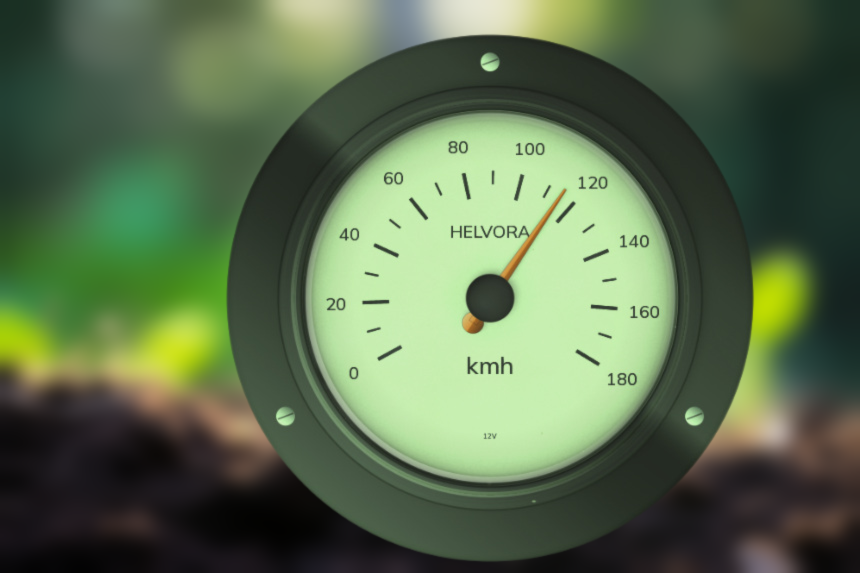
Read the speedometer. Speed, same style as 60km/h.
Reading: 115km/h
